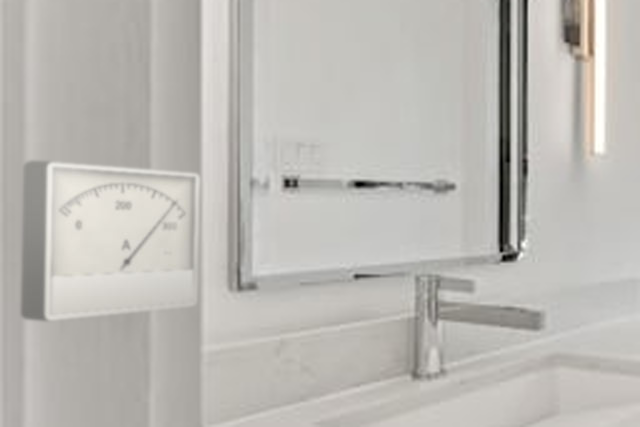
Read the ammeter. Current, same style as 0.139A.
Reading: 280A
